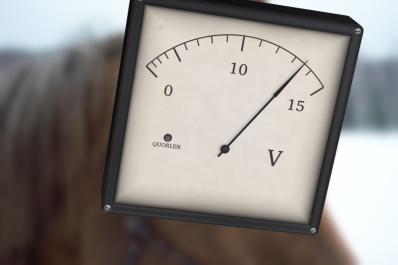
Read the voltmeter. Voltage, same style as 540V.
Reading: 13.5V
